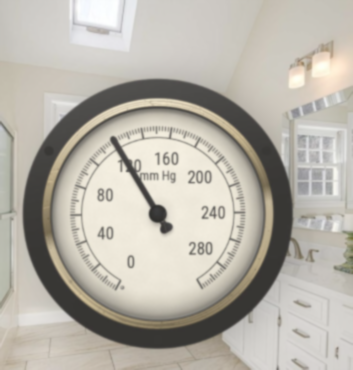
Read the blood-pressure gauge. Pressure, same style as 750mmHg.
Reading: 120mmHg
